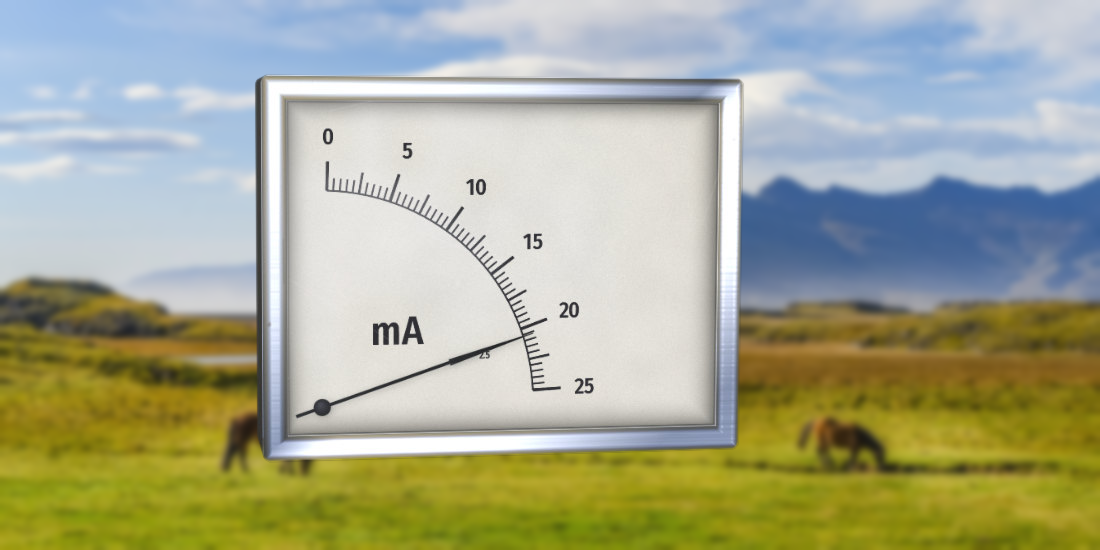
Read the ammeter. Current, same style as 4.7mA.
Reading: 20.5mA
